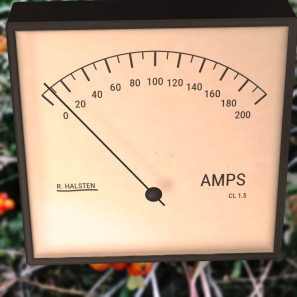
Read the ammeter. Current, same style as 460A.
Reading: 10A
